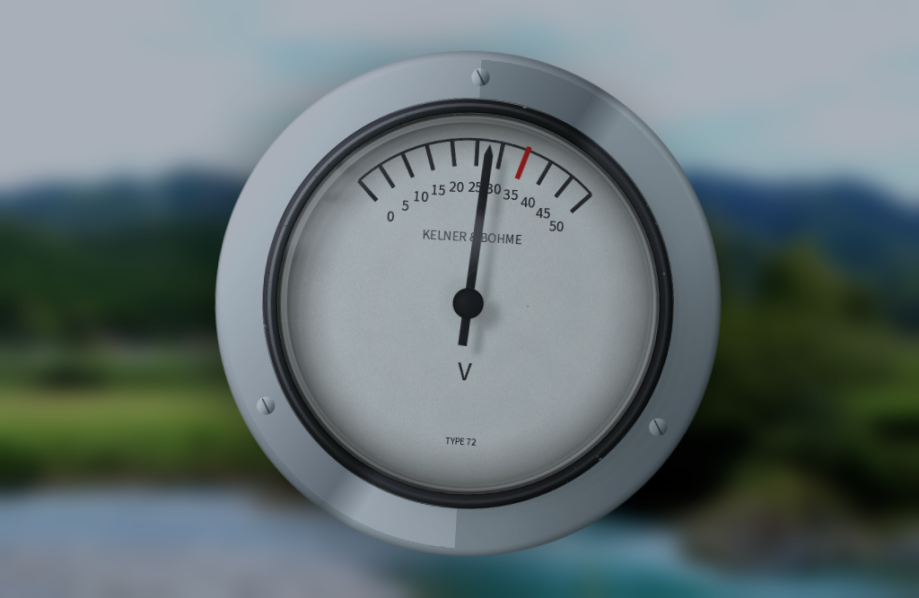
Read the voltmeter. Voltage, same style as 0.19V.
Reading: 27.5V
